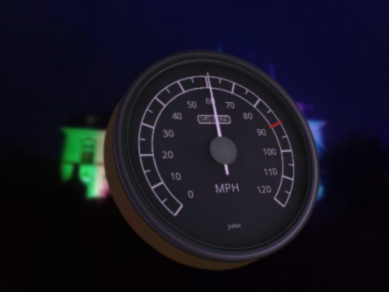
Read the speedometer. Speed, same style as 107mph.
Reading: 60mph
